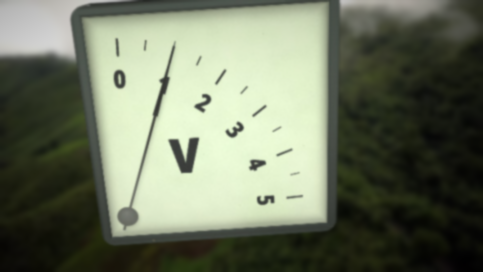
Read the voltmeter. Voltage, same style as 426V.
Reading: 1V
